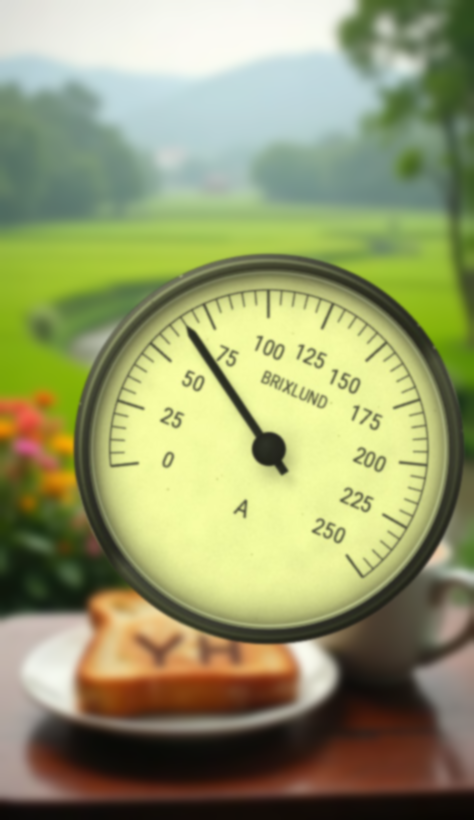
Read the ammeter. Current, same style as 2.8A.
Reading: 65A
